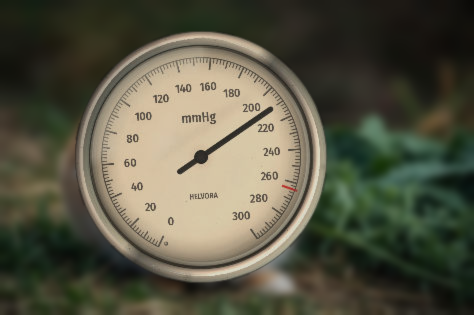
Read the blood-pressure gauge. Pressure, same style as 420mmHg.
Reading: 210mmHg
